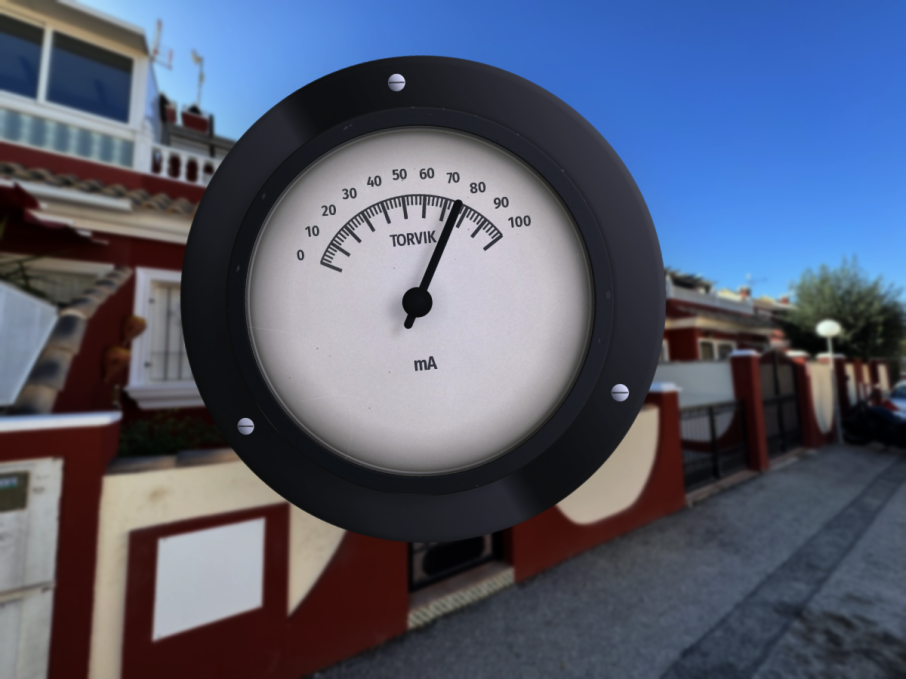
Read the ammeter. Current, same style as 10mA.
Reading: 76mA
